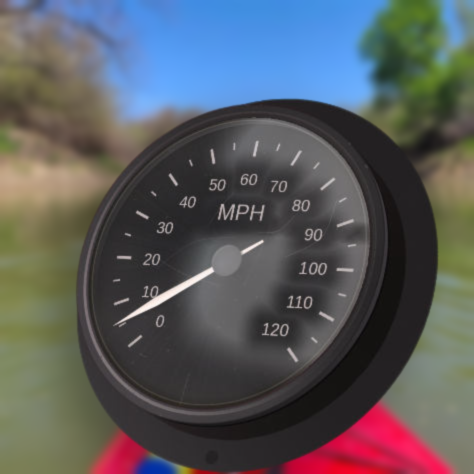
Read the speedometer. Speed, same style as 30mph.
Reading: 5mph
